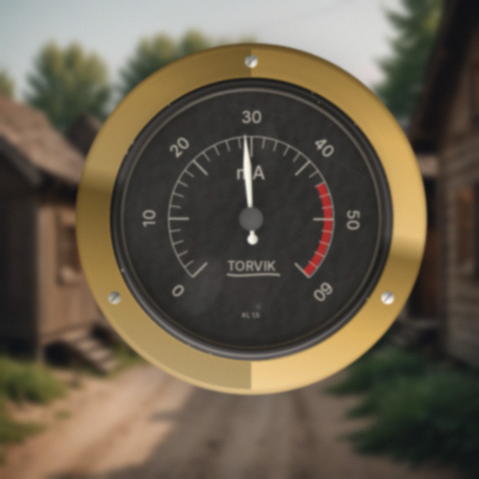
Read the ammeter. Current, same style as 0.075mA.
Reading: 29mA
